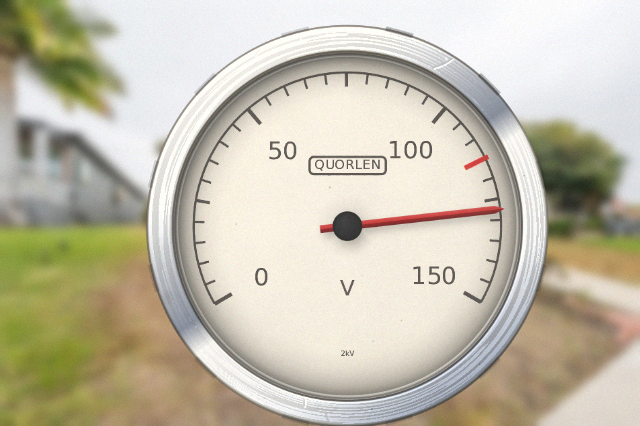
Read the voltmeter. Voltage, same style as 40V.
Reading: 127.5V
